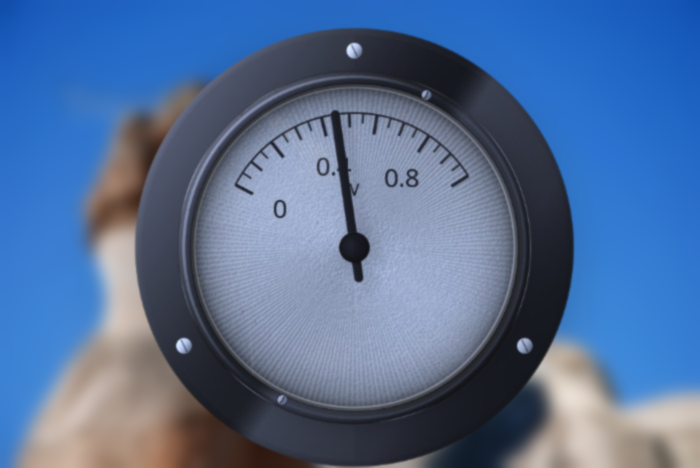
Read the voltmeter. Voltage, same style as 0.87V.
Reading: 0.45V
